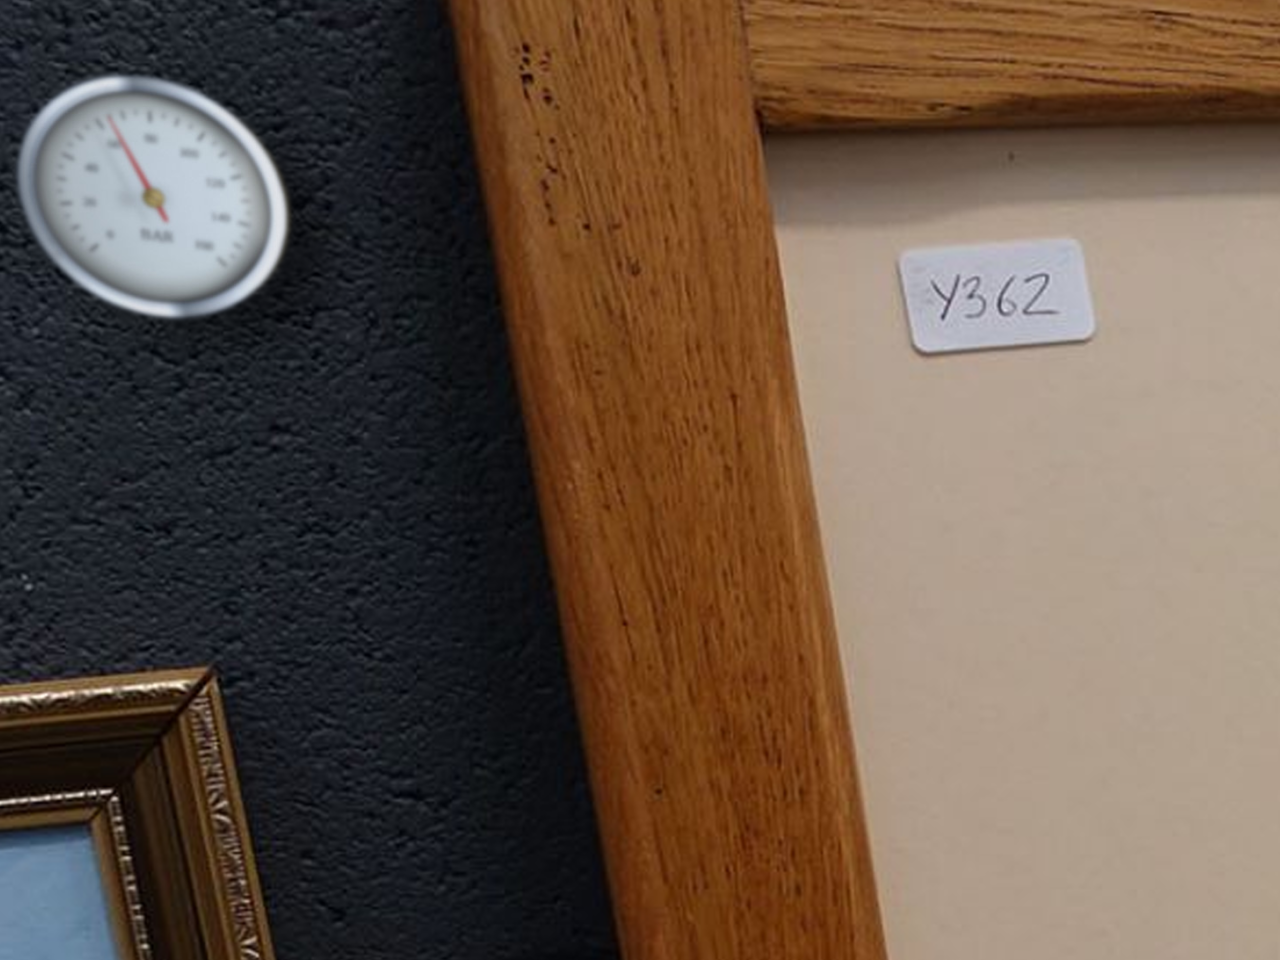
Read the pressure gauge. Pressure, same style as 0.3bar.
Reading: 65bar
